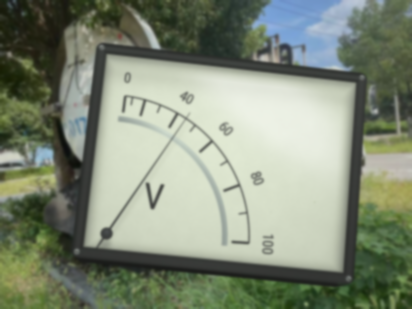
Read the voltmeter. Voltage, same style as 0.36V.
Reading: 45V
